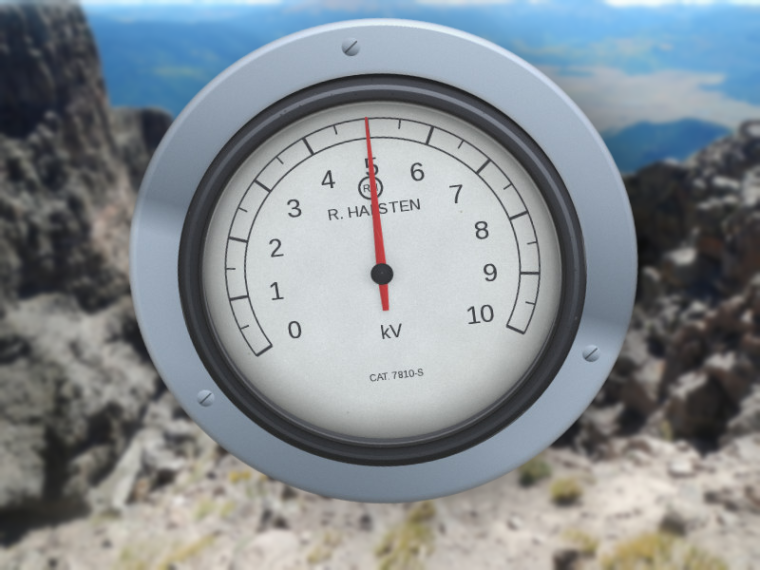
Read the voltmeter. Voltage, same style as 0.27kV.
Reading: 5kV
